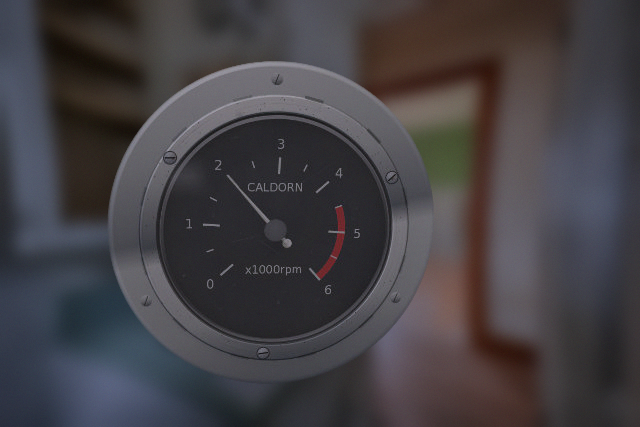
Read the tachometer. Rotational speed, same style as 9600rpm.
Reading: 2000rpm
